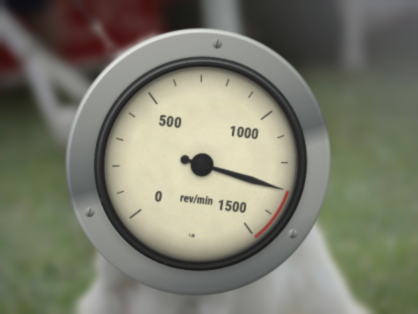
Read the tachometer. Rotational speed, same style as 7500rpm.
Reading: 1300rpm
